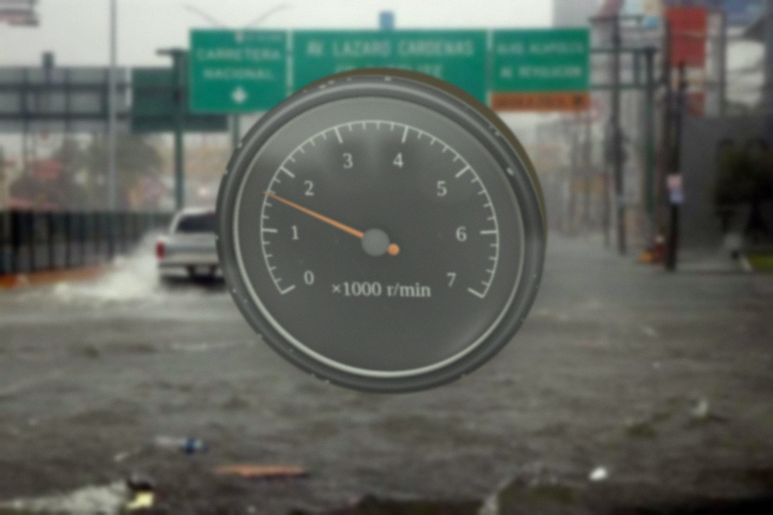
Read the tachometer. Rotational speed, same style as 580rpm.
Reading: 1600rpm
